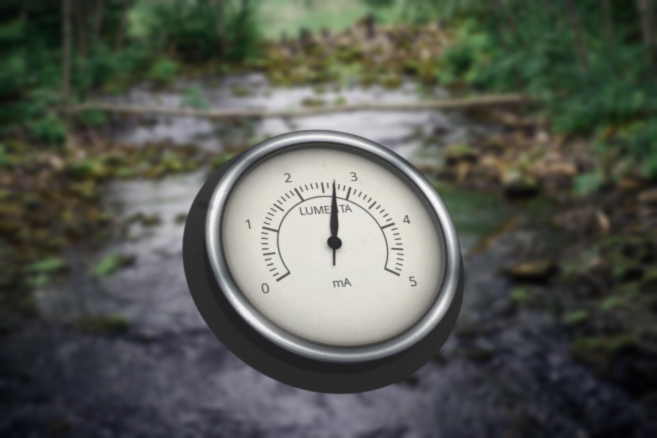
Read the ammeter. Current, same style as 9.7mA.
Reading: 2.7mA
